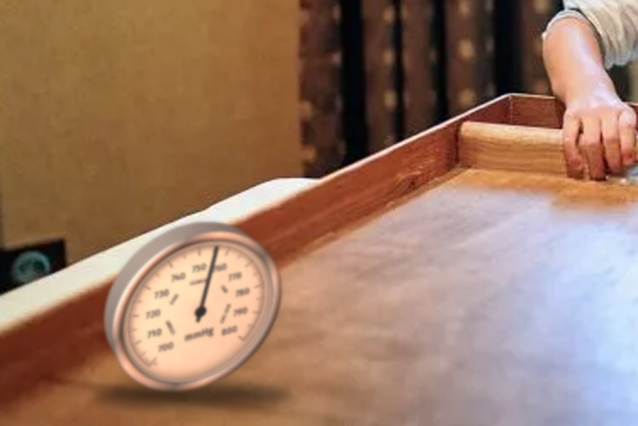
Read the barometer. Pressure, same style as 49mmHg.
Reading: 755mmHg
